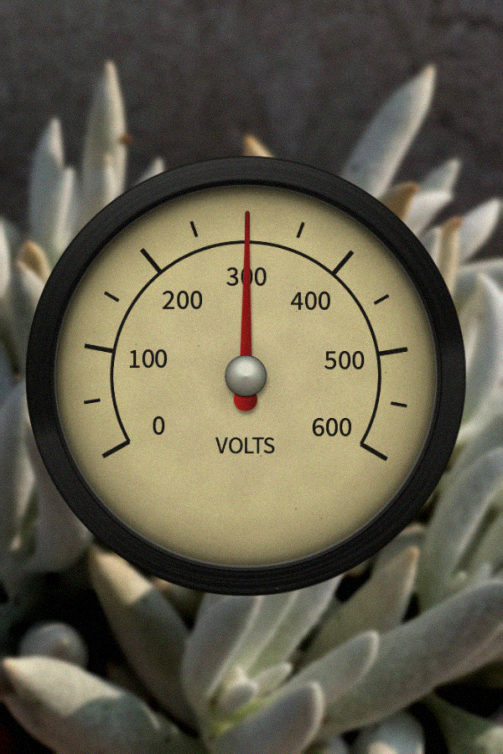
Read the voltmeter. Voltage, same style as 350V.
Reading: 300V
